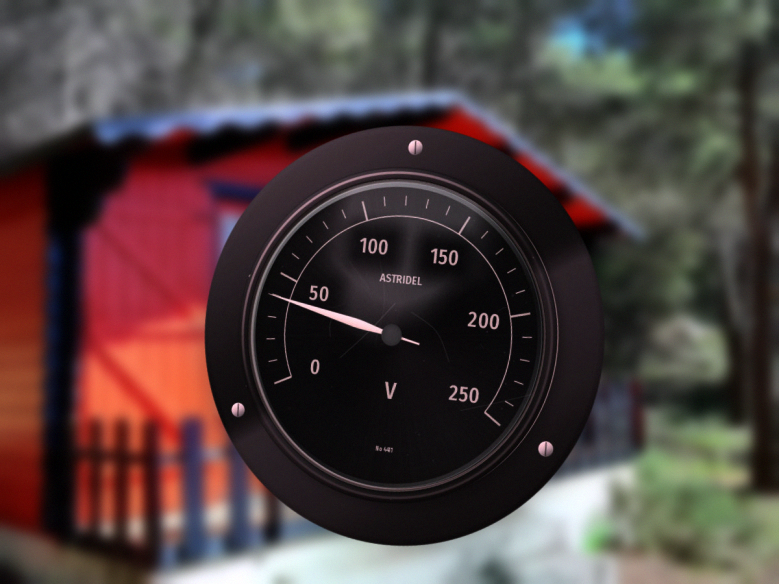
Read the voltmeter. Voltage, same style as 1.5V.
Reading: 40V
